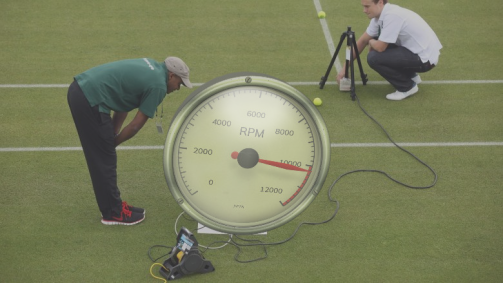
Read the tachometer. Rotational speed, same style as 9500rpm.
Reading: 10200rpm
